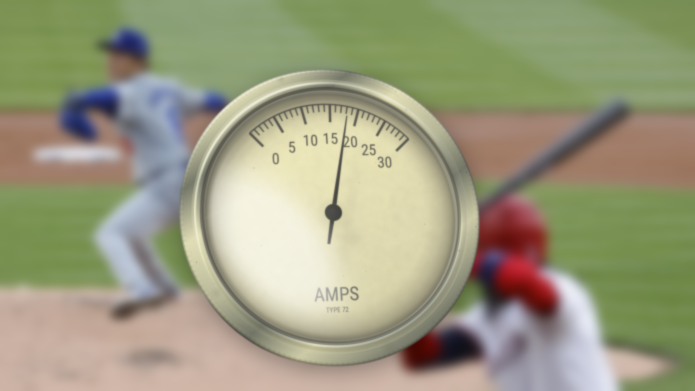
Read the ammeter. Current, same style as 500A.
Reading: 18A
